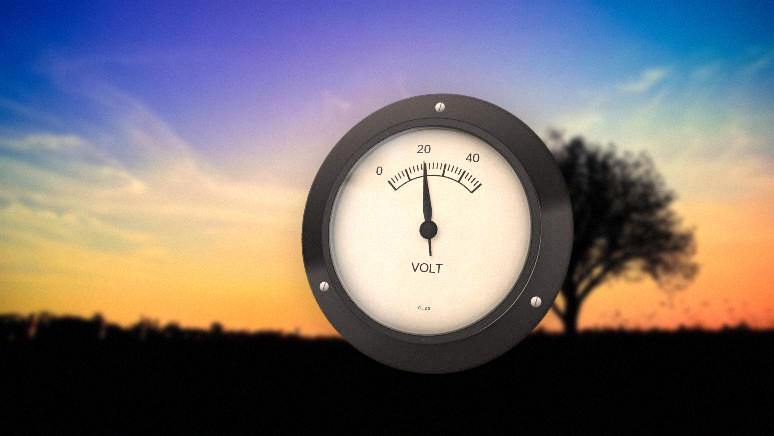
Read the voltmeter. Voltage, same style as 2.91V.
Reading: 20V
